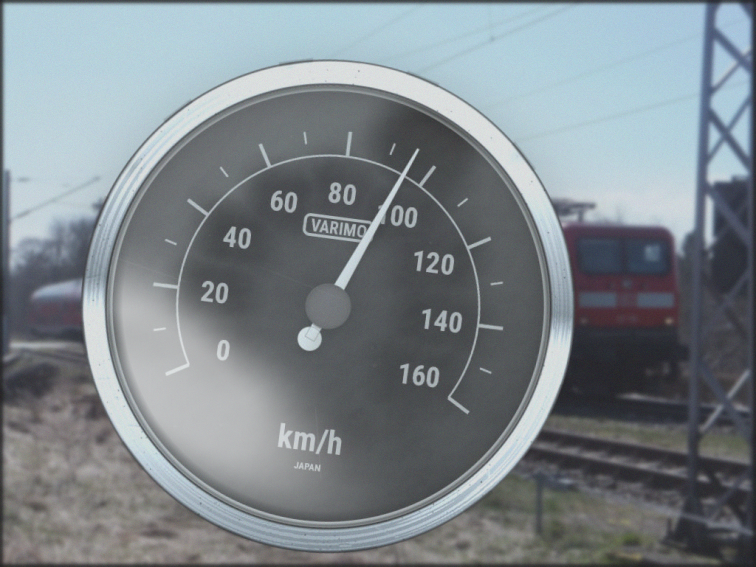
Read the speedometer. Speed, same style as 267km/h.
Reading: 95km/h
